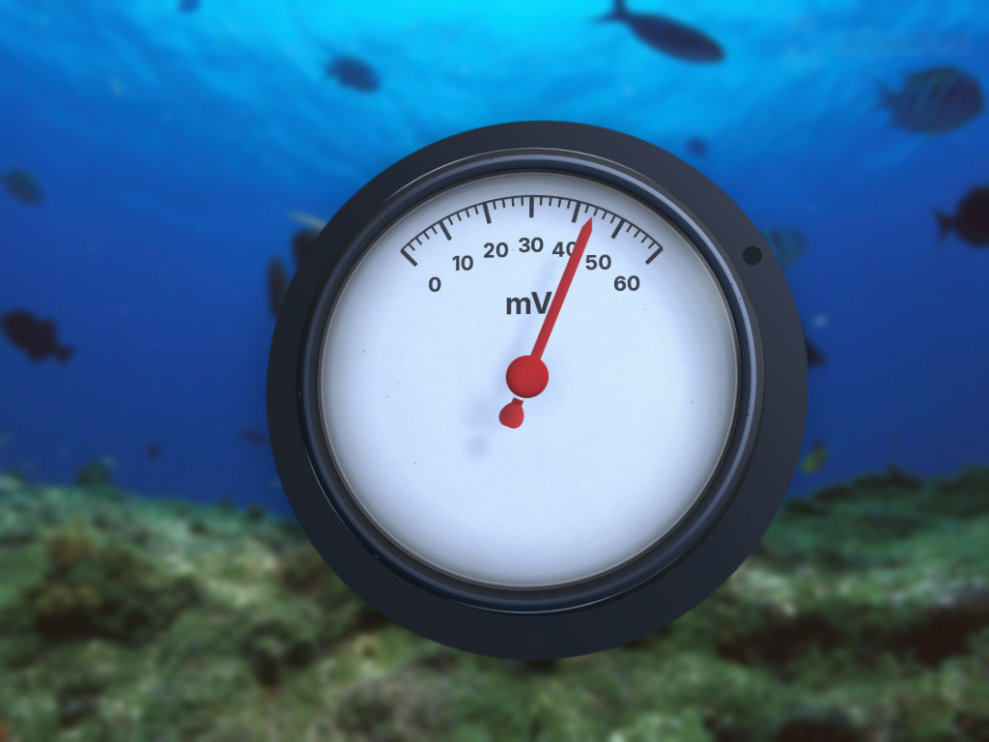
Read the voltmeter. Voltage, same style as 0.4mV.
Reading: 44mV
